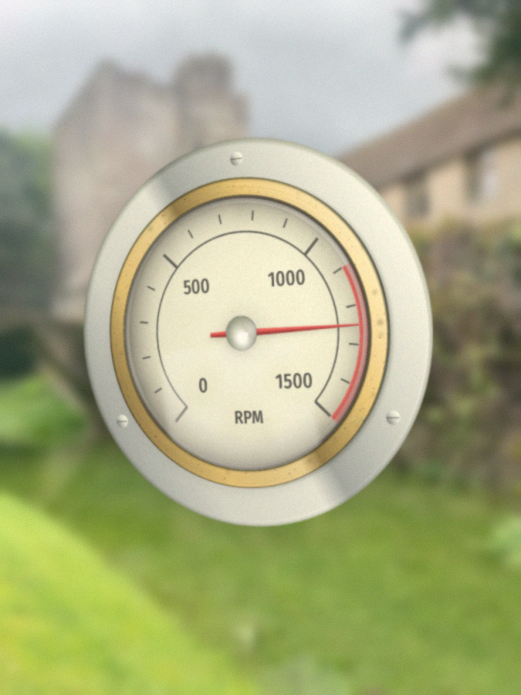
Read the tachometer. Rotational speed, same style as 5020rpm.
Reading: 1250rpm
